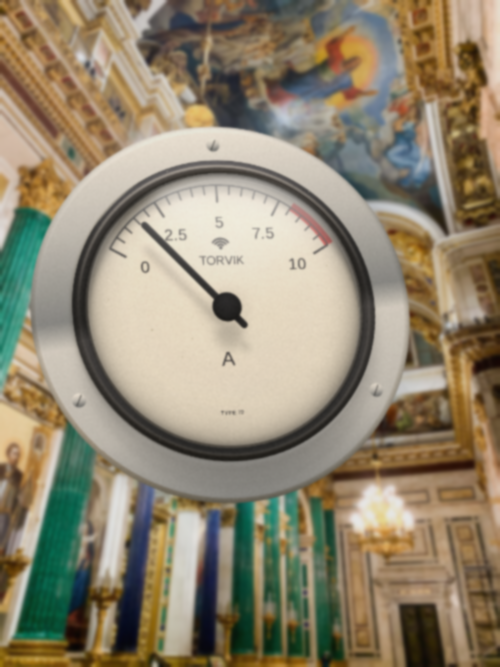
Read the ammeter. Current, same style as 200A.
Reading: 1.5A
